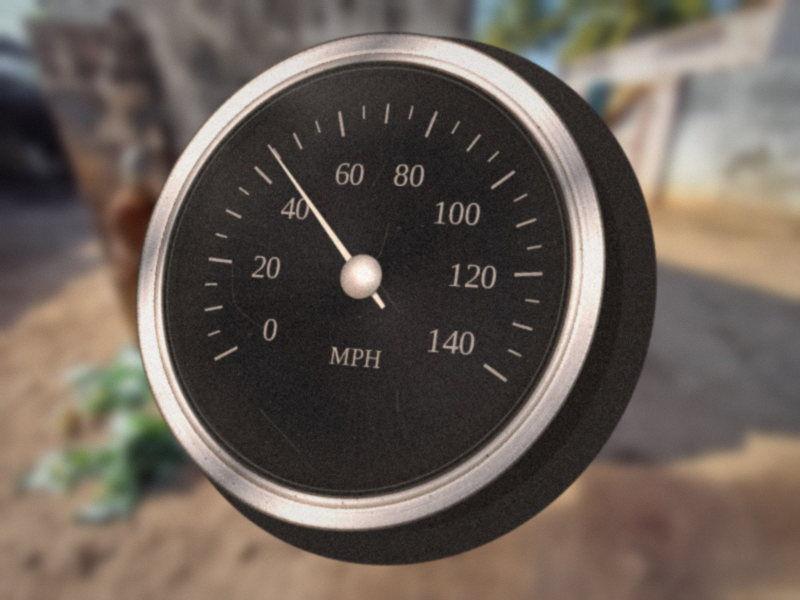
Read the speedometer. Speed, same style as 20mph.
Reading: 45mph
